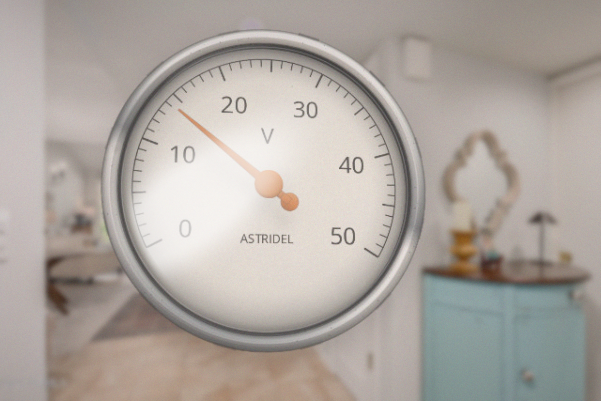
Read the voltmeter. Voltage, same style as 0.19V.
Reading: 14V
